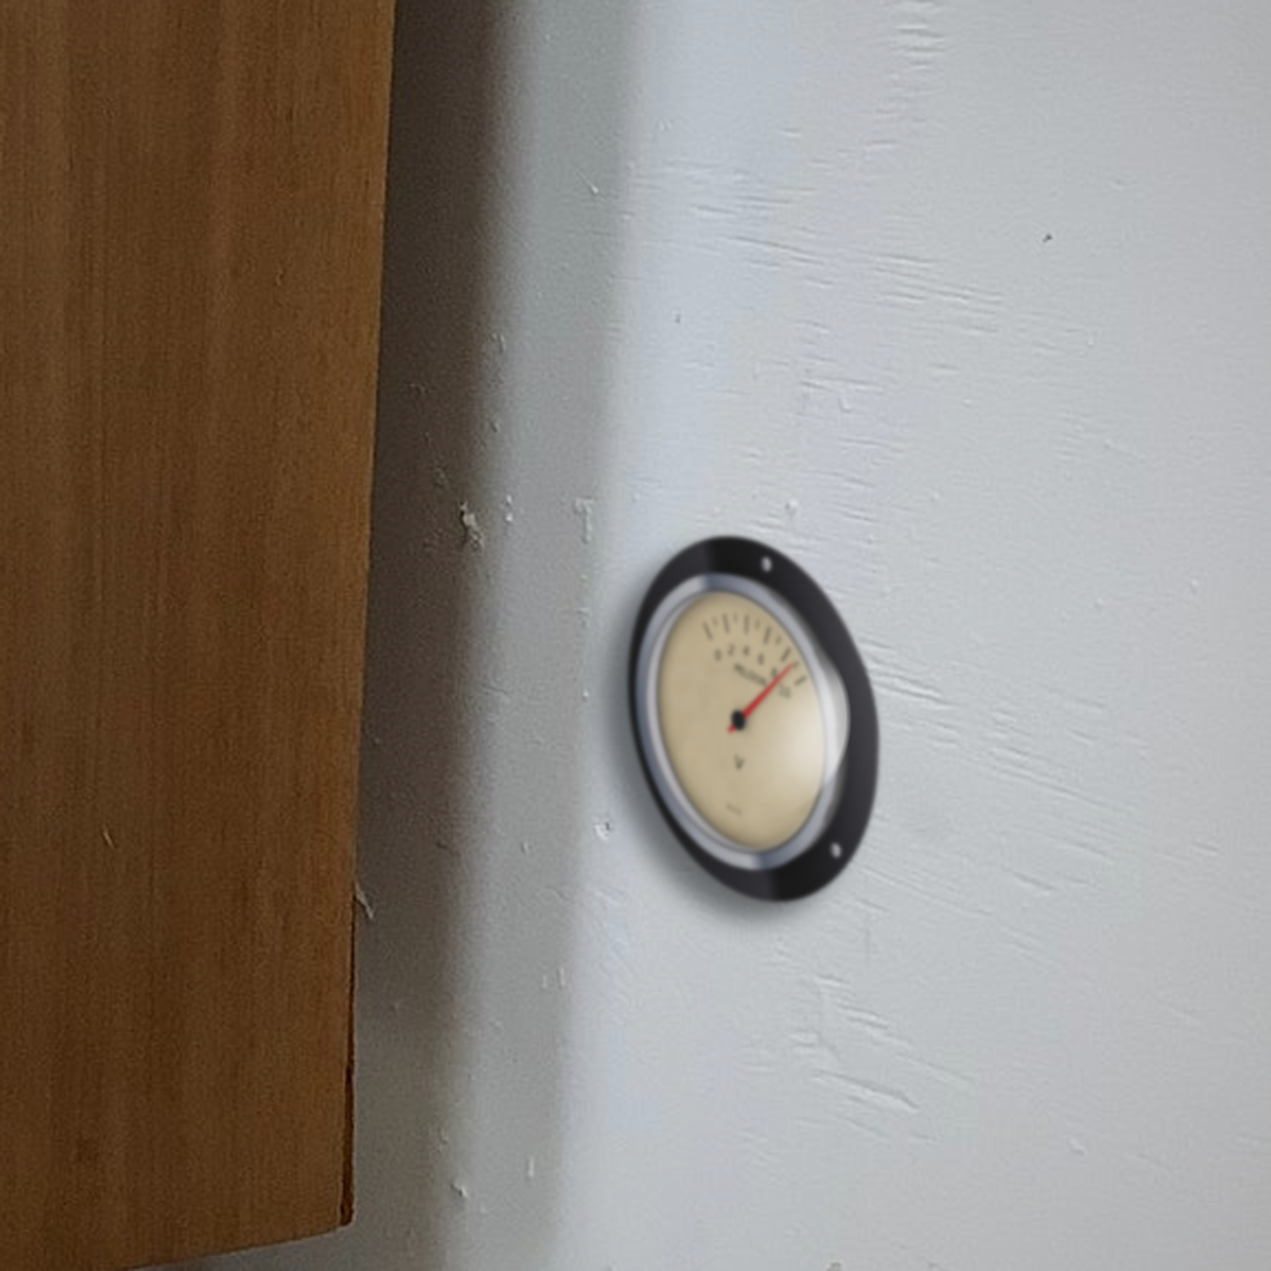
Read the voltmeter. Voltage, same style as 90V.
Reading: 9V
